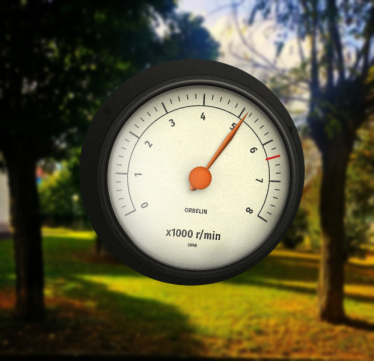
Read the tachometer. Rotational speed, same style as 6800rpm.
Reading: 5100rpm
